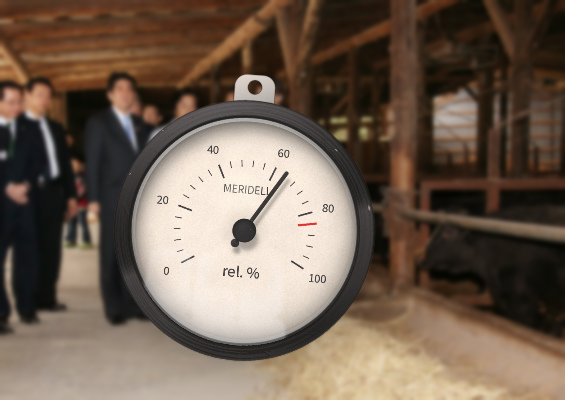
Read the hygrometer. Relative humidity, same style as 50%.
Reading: 64%
